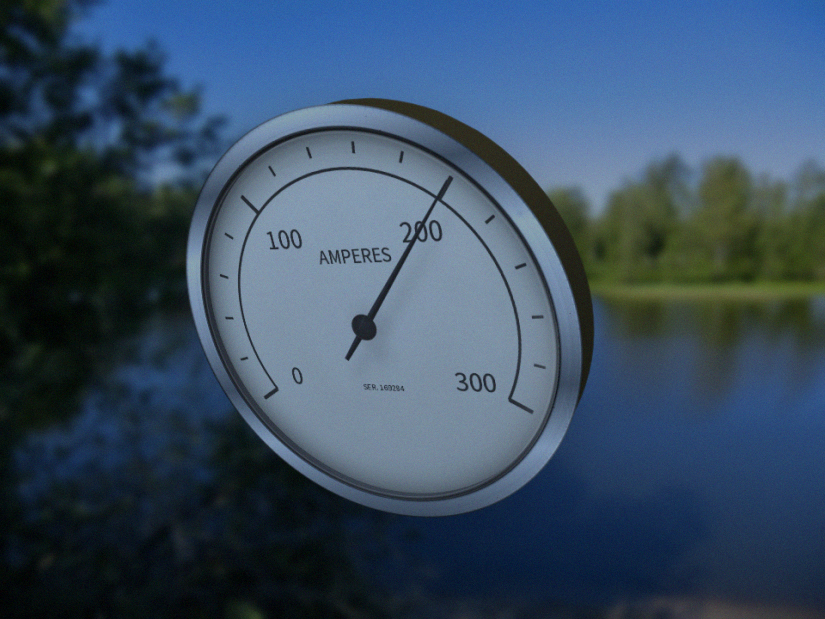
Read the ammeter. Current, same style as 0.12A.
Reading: 200A
